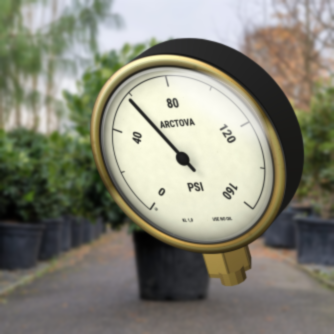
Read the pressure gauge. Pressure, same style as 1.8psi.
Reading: 60psi
